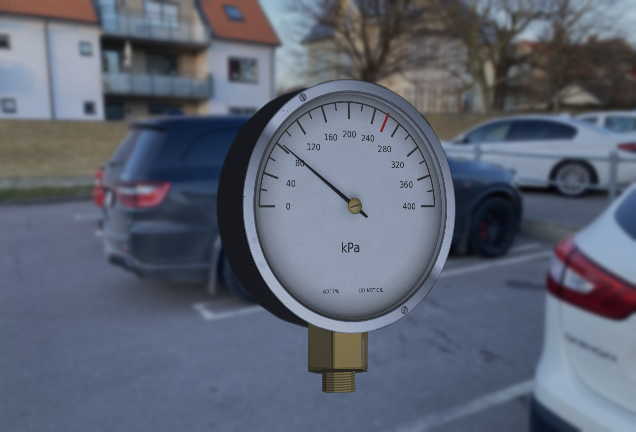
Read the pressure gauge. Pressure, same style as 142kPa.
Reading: 80kPa
